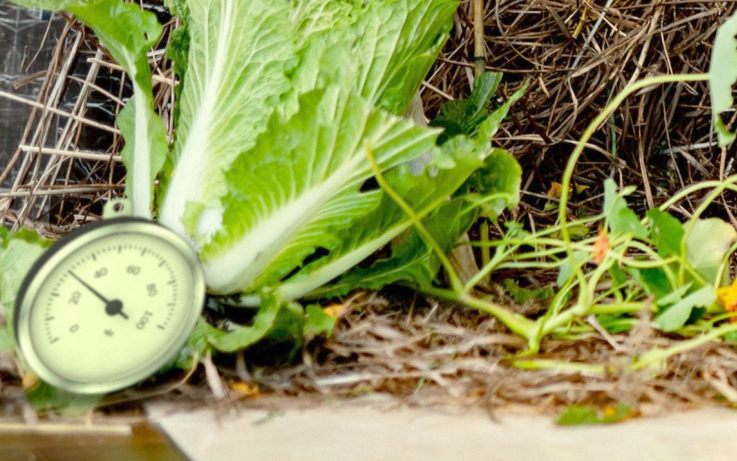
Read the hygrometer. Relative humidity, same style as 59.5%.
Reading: 30%
